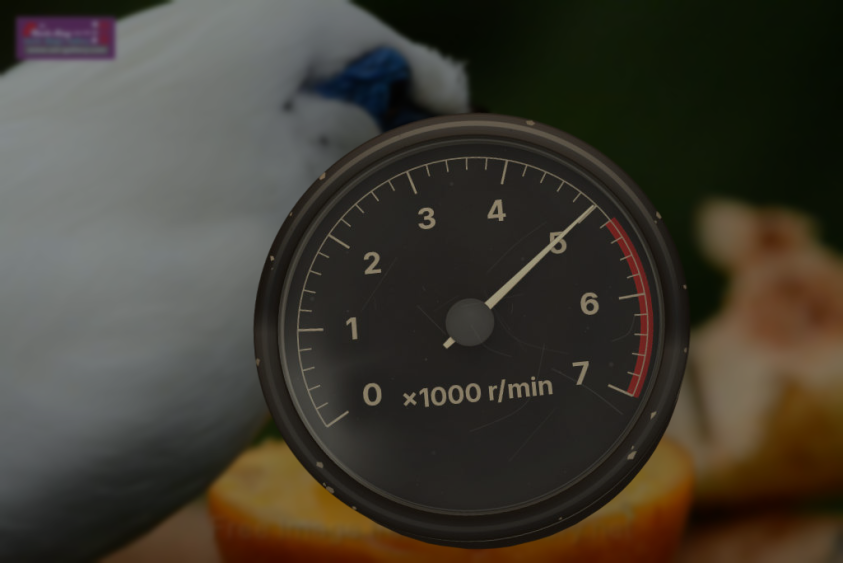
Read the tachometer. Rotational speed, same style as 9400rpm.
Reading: 5000rpm
